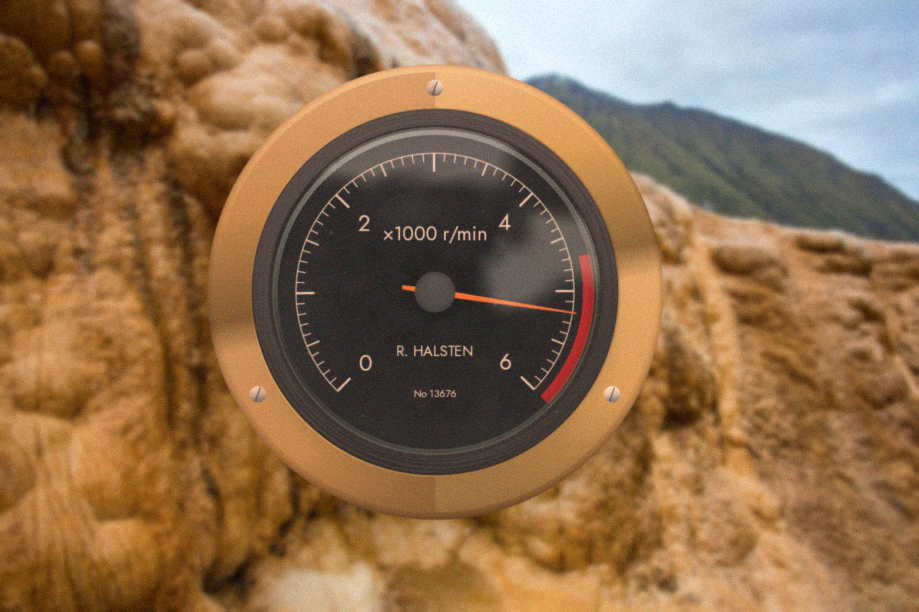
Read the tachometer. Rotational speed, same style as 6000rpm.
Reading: 5200rpm
